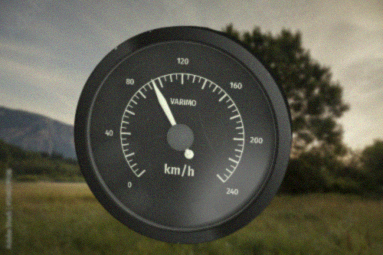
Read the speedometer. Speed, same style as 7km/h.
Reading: 95km/h
